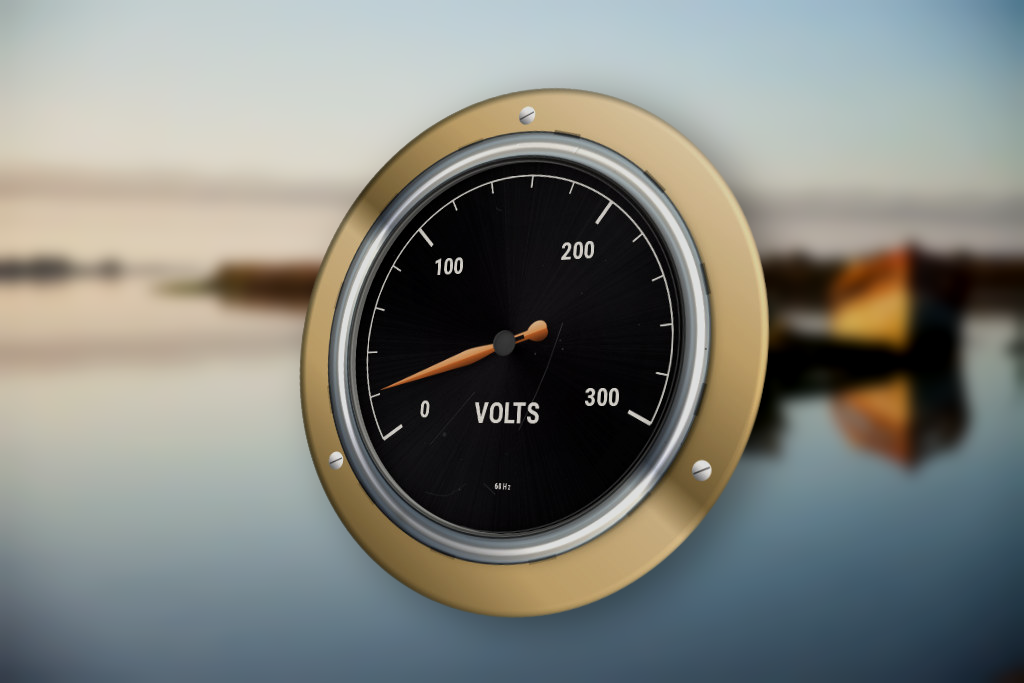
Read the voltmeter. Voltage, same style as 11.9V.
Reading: 20V
